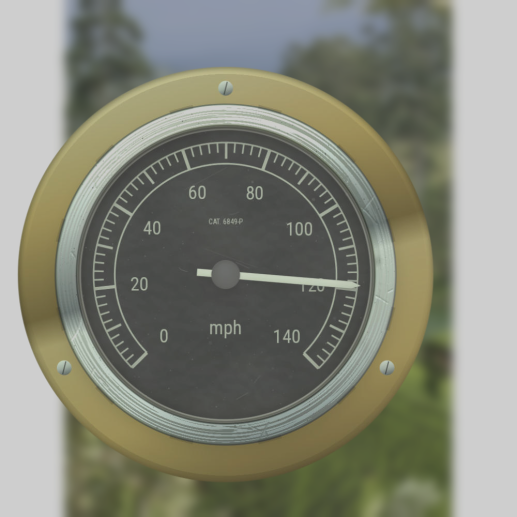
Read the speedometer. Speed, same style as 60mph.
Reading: 119mph
